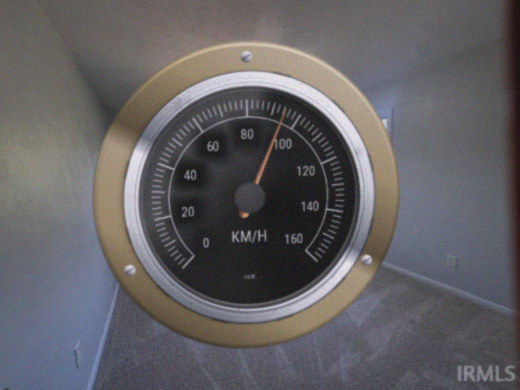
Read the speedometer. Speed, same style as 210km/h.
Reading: 94km/h
